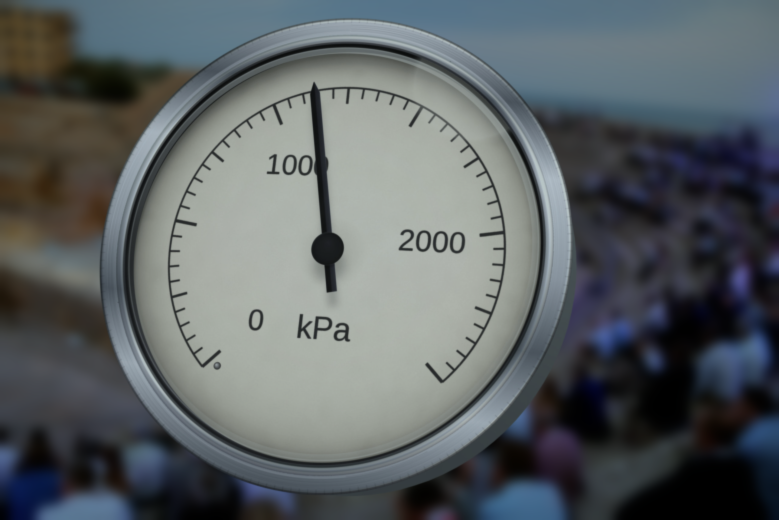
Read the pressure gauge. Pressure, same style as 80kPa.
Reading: 1150kPa
